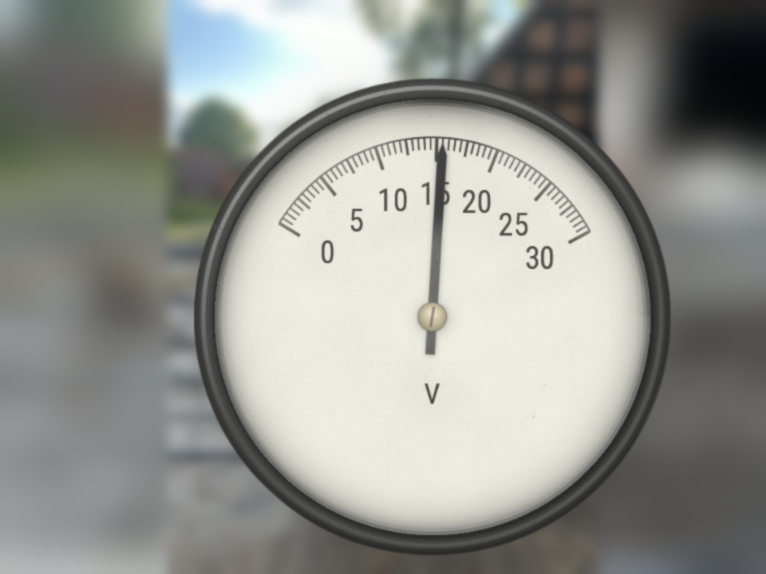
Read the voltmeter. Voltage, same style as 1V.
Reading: 15.5V
